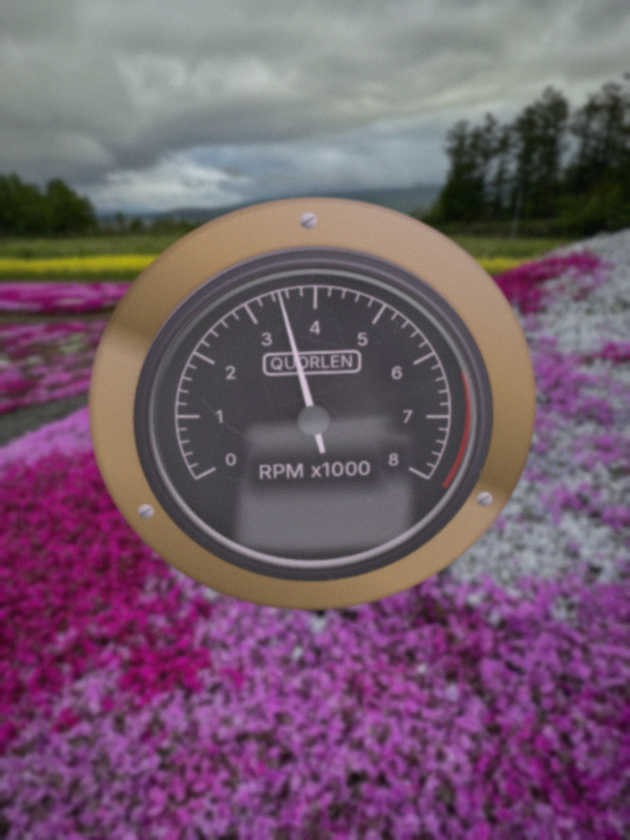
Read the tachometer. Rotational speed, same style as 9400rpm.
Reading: 3500rpm
